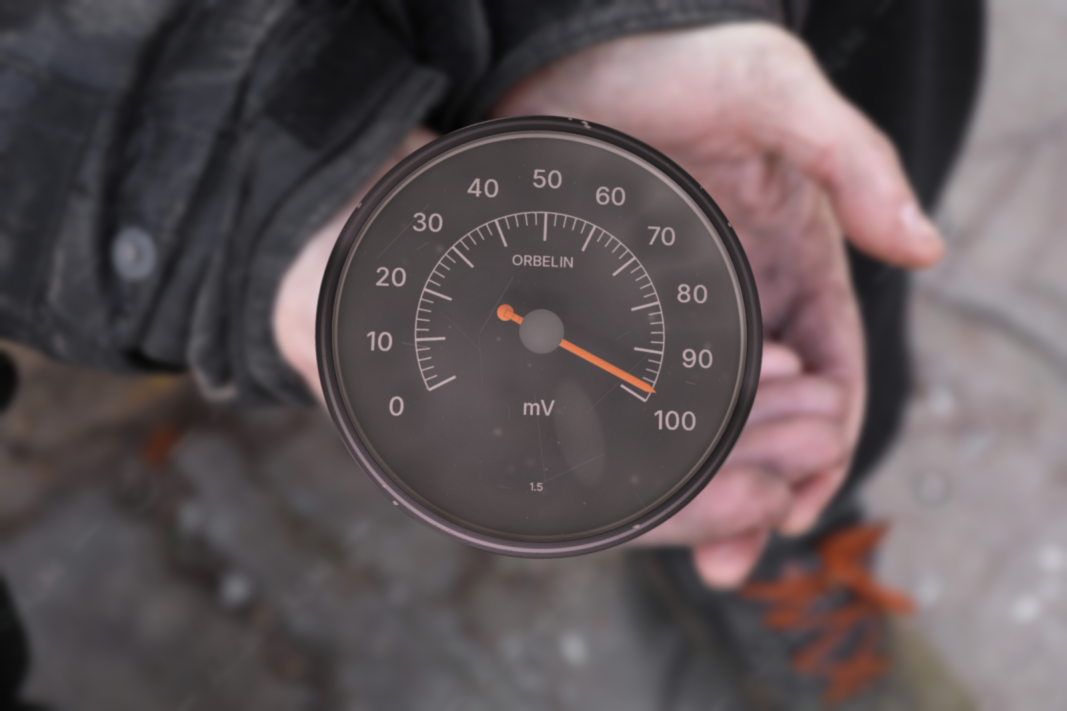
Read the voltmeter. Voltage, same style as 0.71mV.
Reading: 98mV
